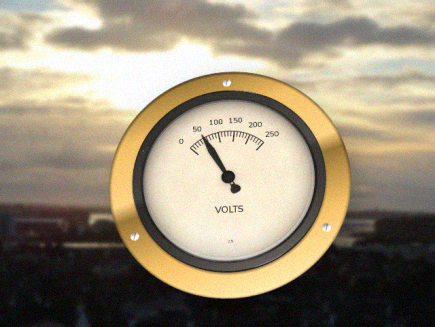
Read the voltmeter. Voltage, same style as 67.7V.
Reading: 50V
